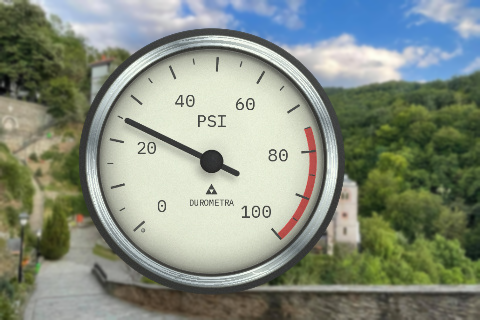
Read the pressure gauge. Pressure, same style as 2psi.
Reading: 25psi
